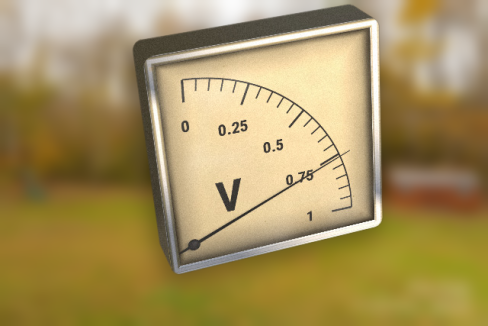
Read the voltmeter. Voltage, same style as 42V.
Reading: 0.75V
